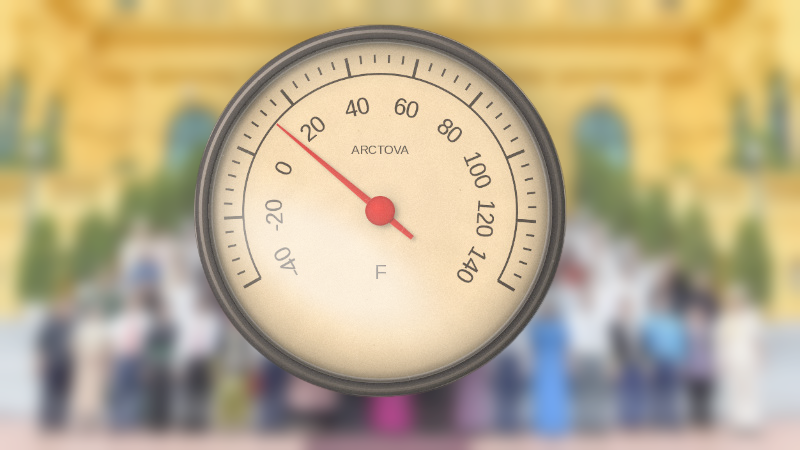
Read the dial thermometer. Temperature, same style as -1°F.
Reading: 12°F
